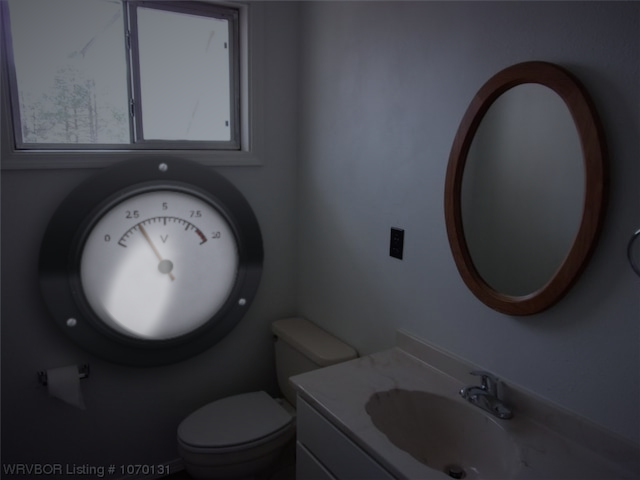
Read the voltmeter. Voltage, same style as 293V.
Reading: 2.5V
